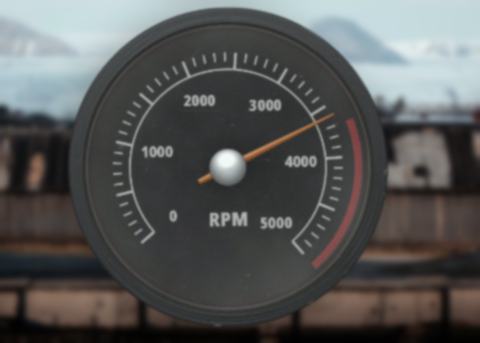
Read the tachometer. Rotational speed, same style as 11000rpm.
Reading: 3600rpm
